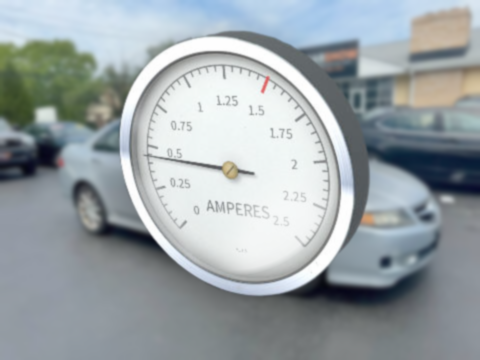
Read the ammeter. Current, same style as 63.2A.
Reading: 0.45A
